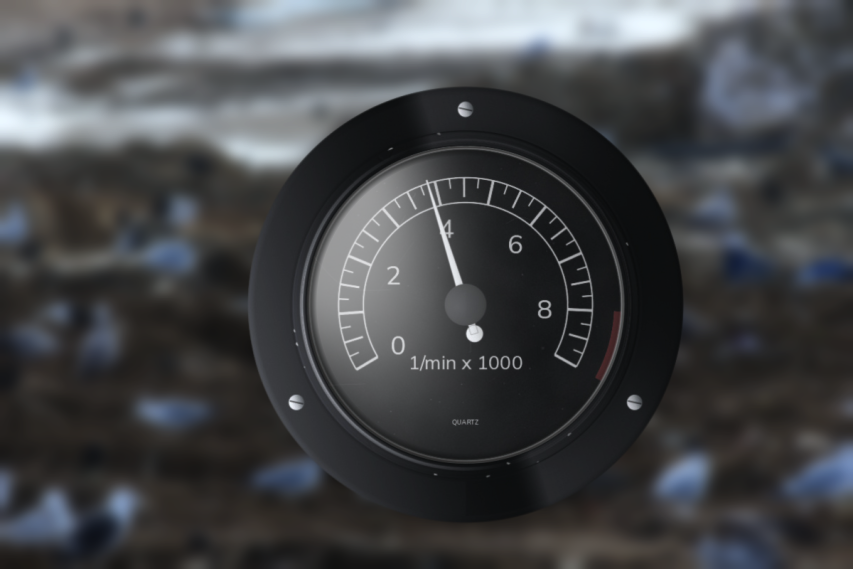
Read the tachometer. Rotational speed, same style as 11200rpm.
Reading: 3875rpm
